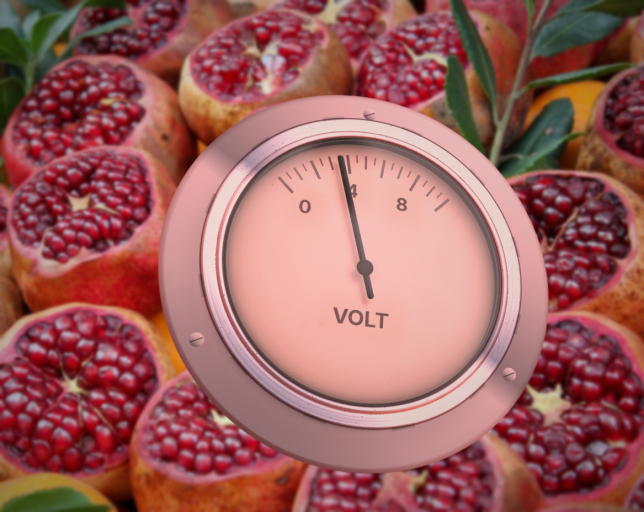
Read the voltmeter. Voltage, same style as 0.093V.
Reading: 3.5V
